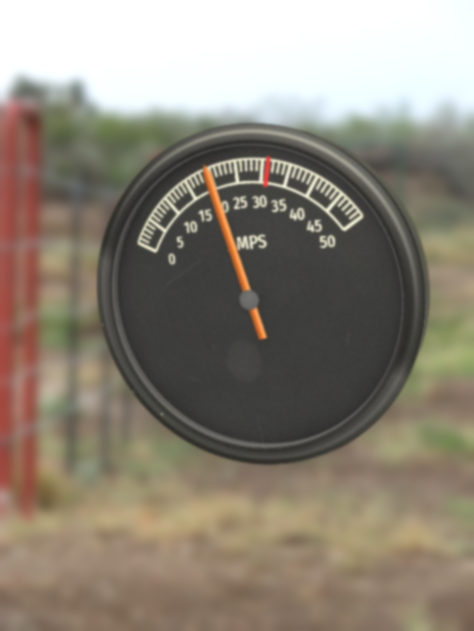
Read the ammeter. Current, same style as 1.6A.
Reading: 20A
